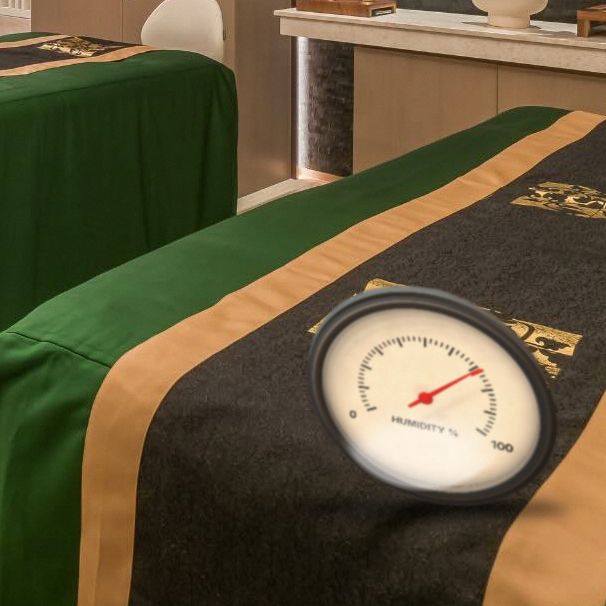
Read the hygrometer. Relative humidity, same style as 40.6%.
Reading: 70%
